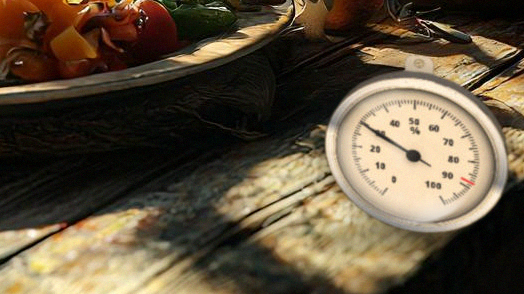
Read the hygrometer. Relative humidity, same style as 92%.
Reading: 30%
